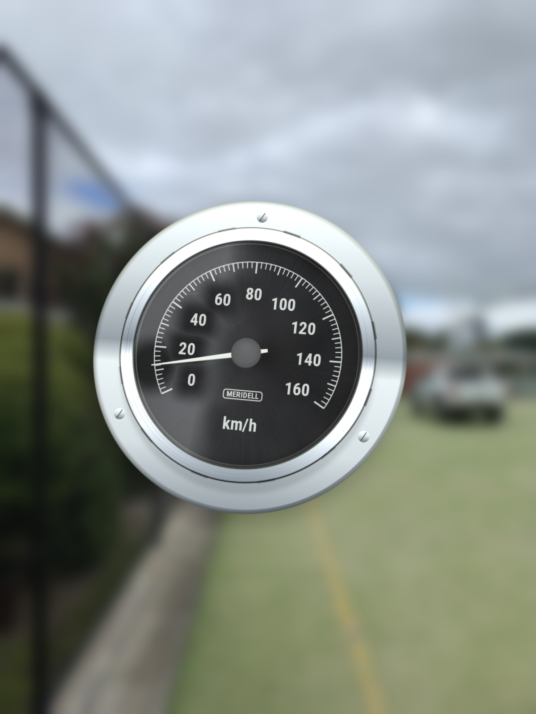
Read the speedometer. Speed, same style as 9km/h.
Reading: 12km/h
